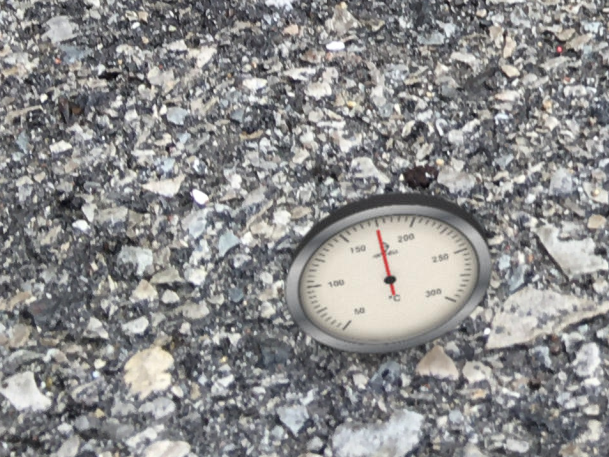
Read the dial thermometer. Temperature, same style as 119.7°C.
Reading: 175°C
